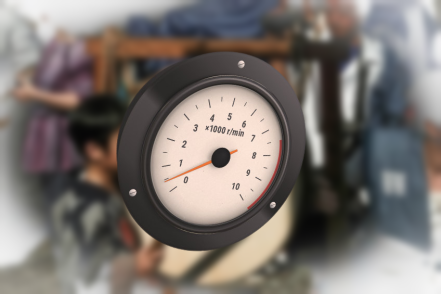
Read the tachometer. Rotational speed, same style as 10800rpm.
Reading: 500rpm
